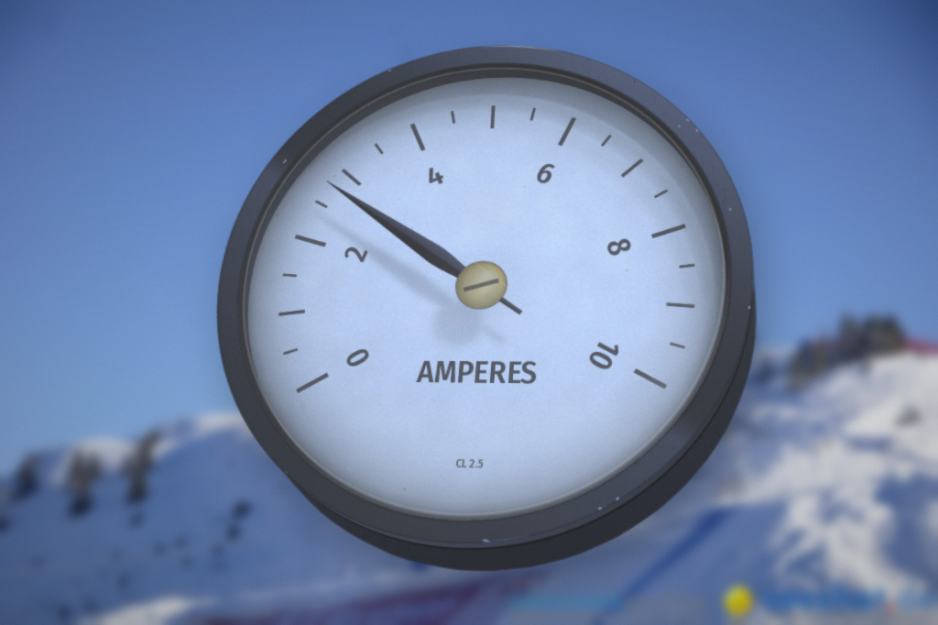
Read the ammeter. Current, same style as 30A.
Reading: 2.75A
